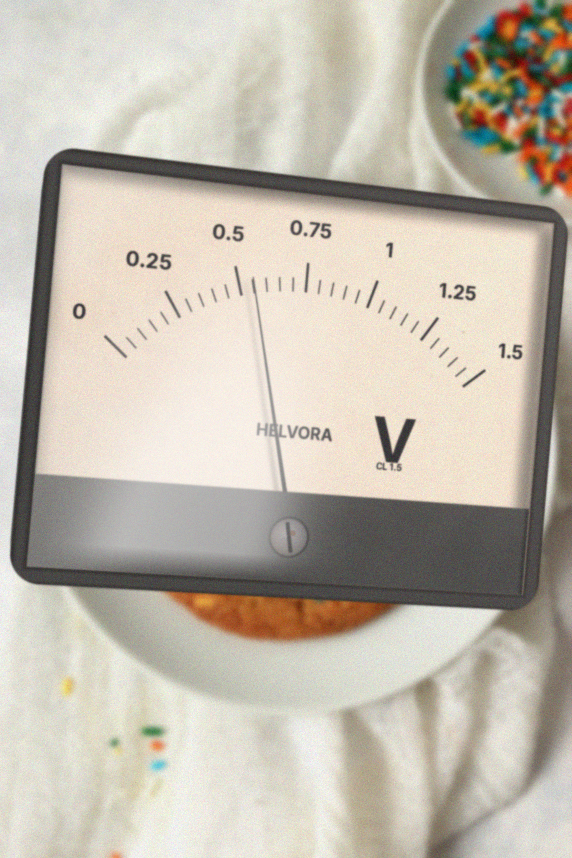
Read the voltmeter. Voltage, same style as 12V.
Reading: 0.55V
